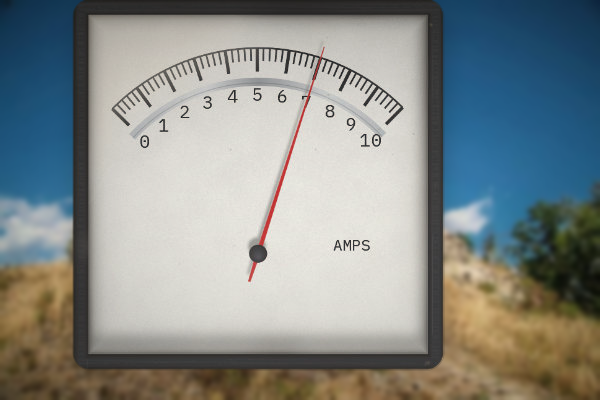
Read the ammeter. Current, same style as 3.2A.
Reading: 7A
